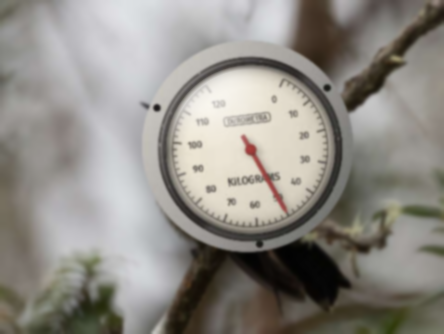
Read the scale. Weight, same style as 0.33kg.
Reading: 50kg
